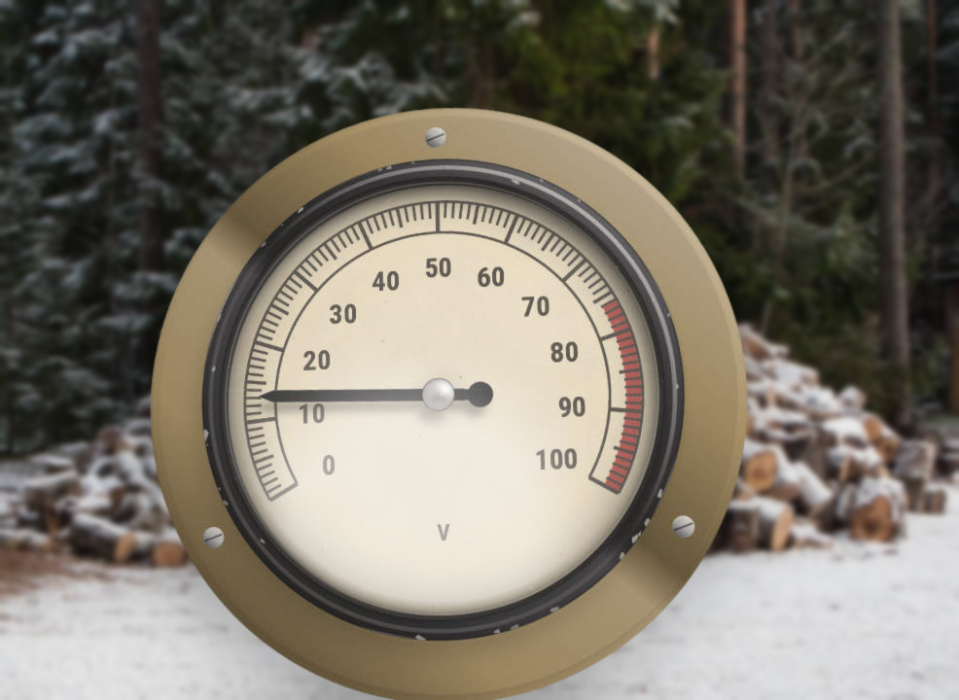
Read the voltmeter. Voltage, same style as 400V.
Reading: 13V
